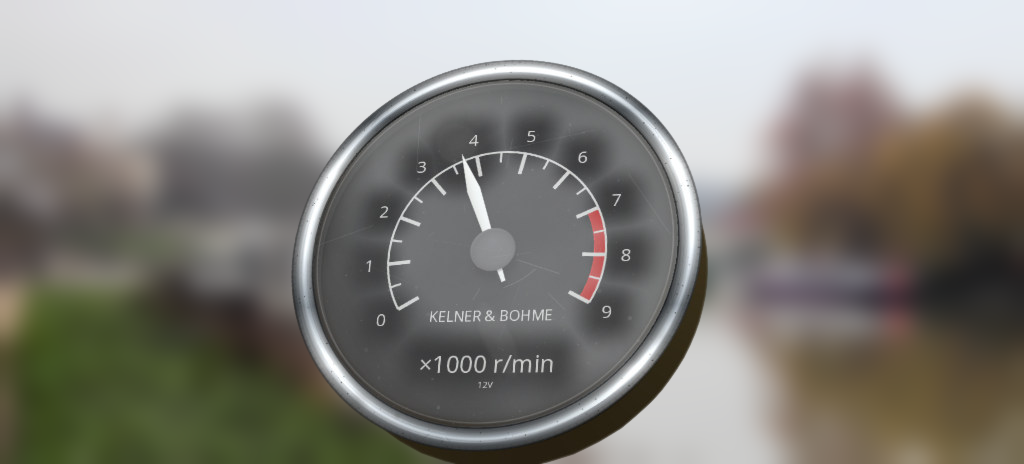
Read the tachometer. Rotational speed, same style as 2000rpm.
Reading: 3750rpm
